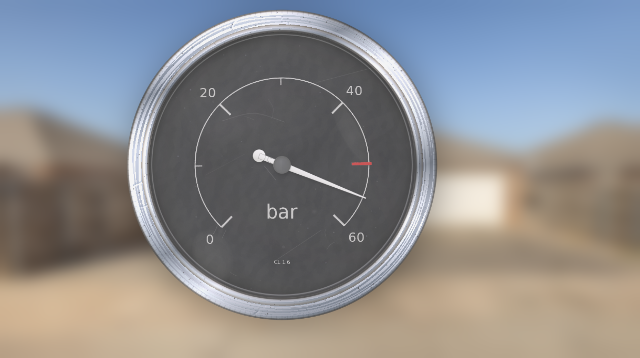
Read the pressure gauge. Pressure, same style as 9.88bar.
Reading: 55bar
